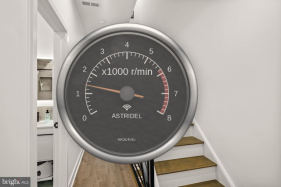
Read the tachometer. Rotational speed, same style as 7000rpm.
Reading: 1400rpm
